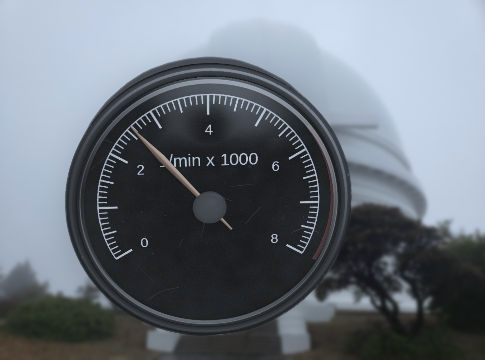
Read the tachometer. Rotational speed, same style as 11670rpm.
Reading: 2600rpm
